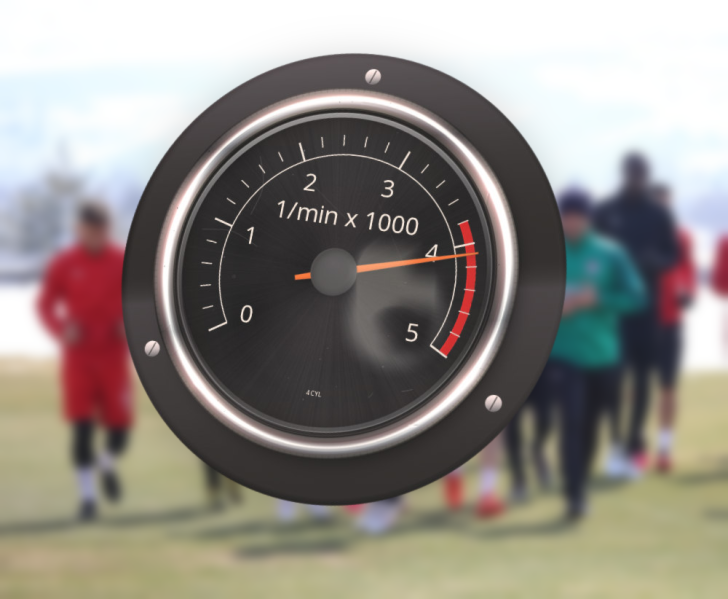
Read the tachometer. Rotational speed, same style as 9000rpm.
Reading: 4100rpm
